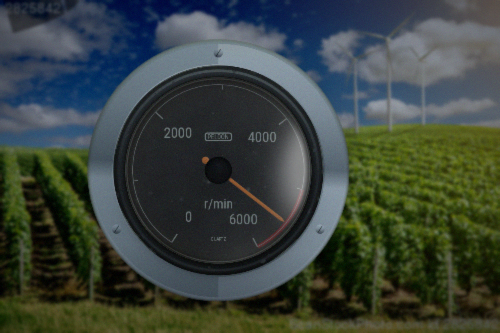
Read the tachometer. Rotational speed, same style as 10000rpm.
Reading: 5500rpm
